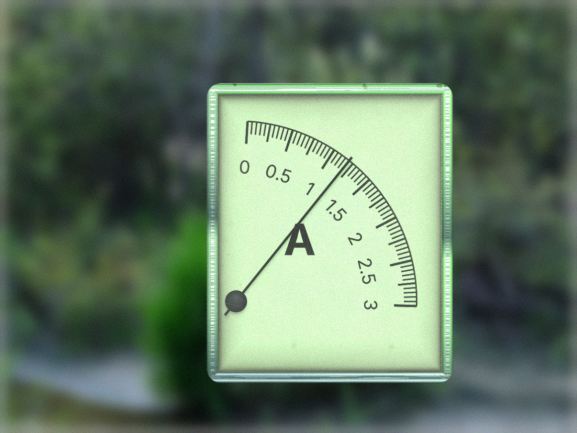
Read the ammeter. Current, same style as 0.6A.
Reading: 1.2A
